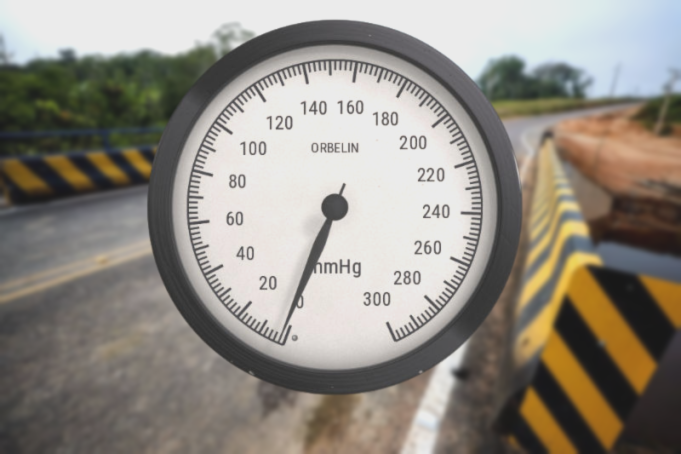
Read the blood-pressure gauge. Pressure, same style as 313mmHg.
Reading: 2mmHg
